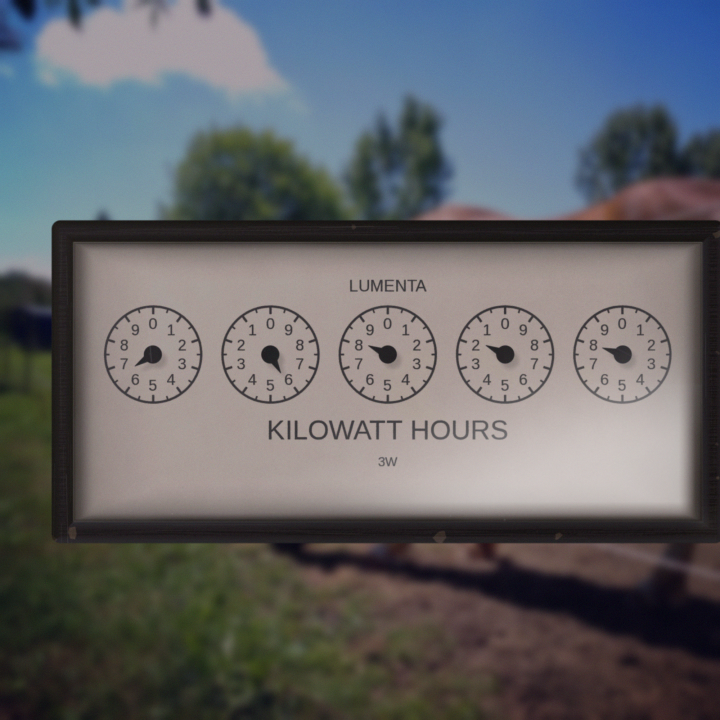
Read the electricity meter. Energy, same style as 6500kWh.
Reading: 65818kWh
